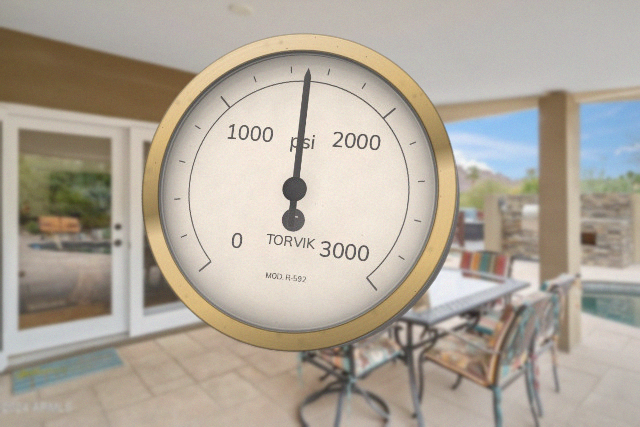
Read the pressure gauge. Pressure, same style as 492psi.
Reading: 1500psi
